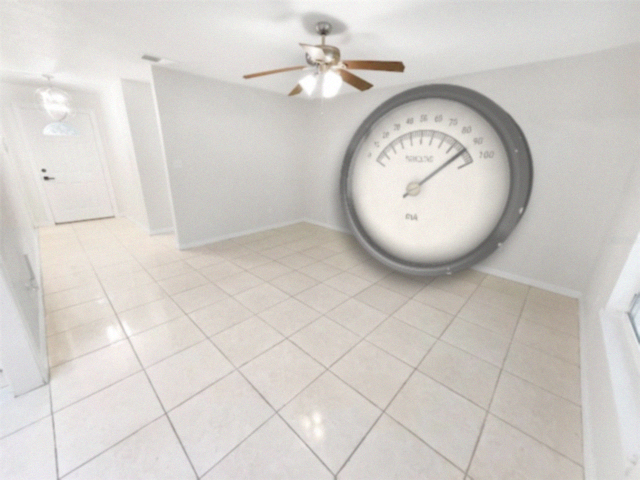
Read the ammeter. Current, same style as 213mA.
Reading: 90mA
